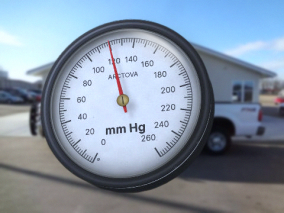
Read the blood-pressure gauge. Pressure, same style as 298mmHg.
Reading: 120mmHg
